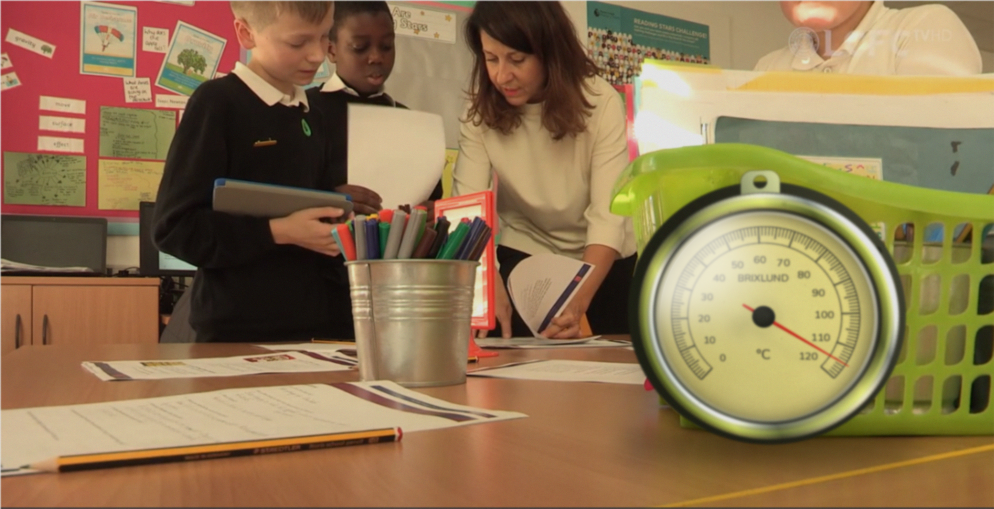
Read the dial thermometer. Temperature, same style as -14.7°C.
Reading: 115°C
